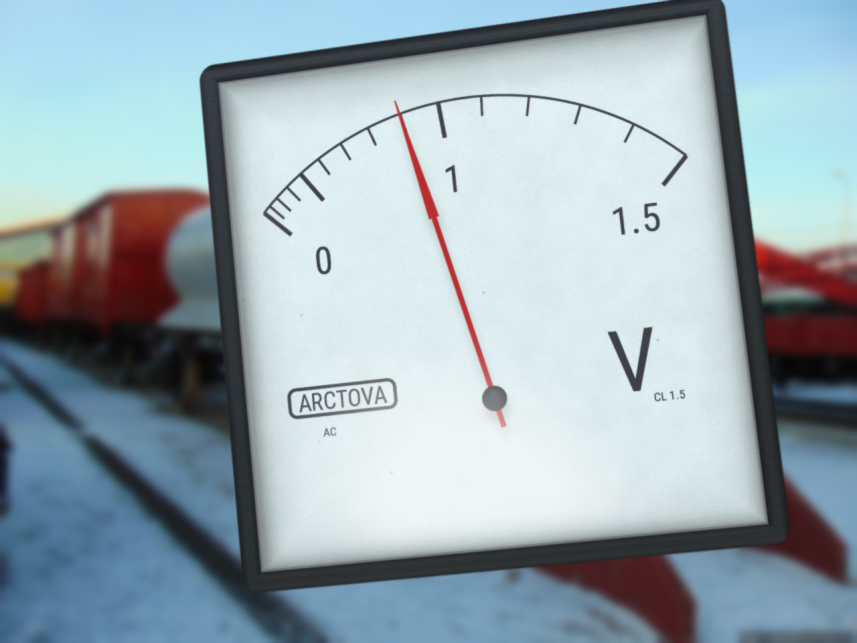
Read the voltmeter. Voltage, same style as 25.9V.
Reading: 0.9V
